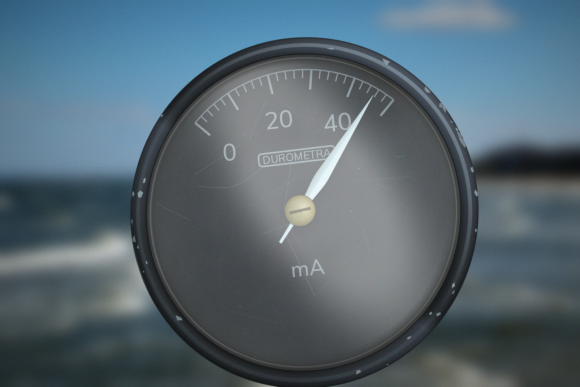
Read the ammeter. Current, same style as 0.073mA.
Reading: 46mA
